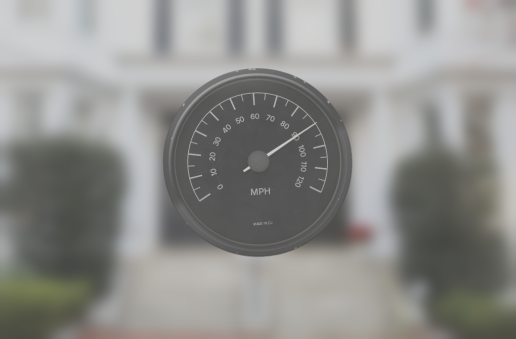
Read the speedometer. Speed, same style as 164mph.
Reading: 90mph
